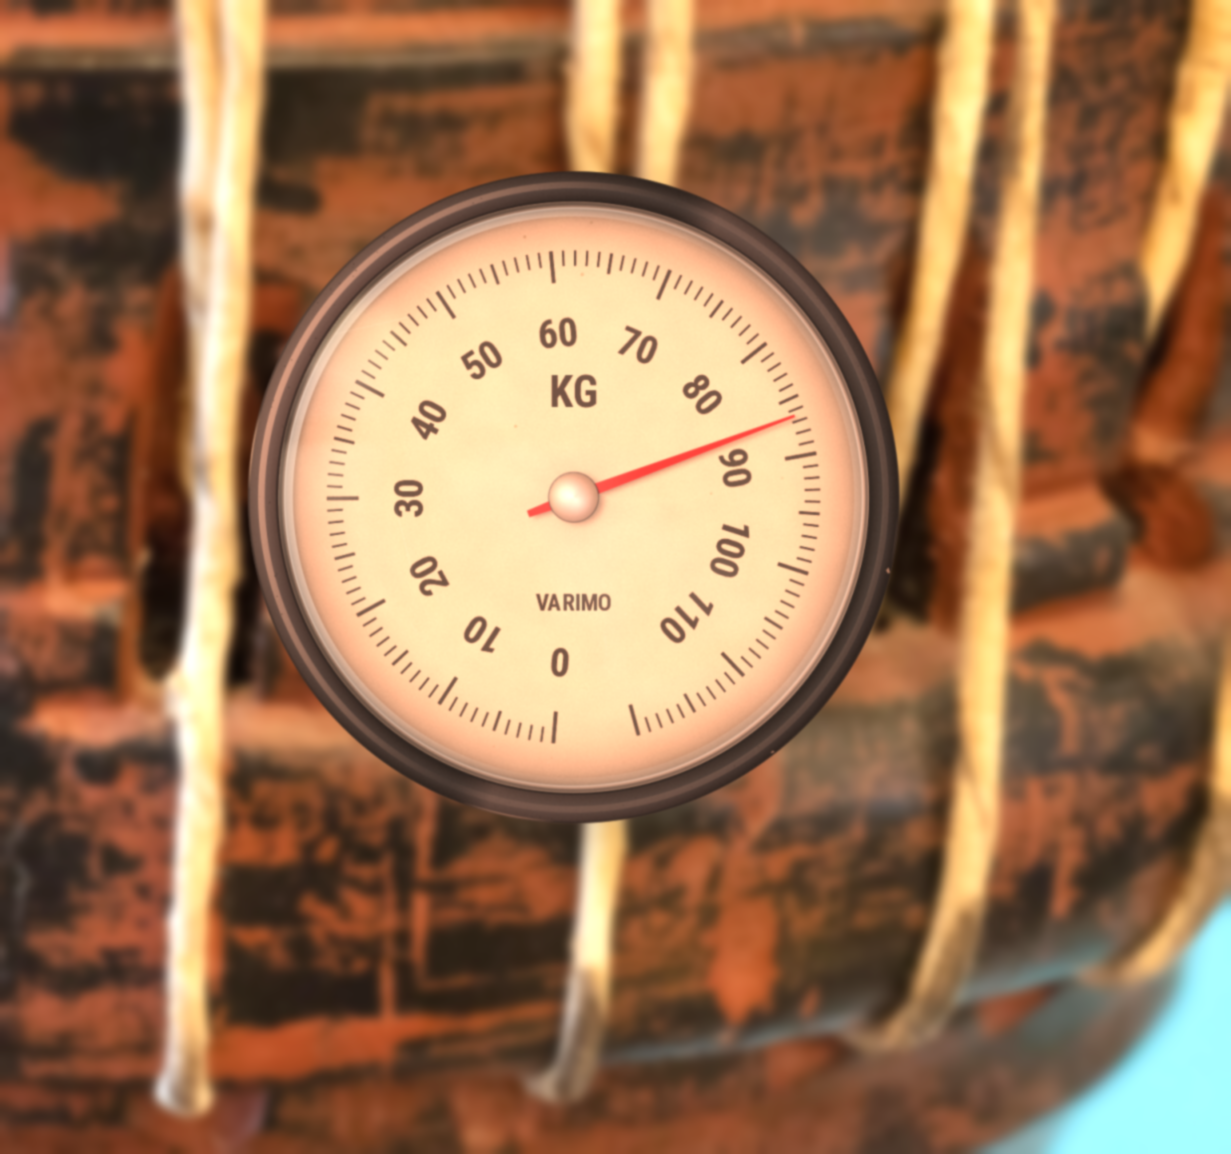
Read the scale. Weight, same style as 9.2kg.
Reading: 86.5kg
